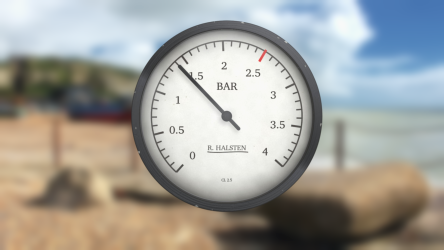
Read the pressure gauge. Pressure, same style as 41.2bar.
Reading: 1.4bar
